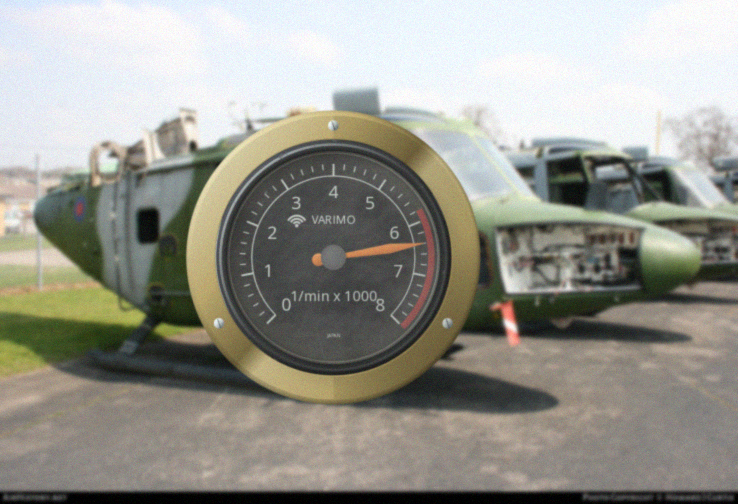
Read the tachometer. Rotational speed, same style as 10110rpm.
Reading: 6400rpm
